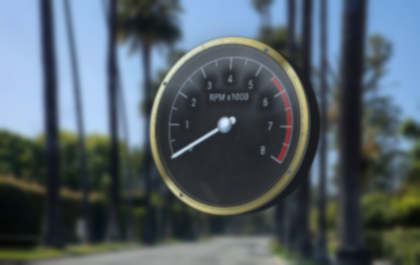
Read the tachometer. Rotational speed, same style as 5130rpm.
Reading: 0rpm
